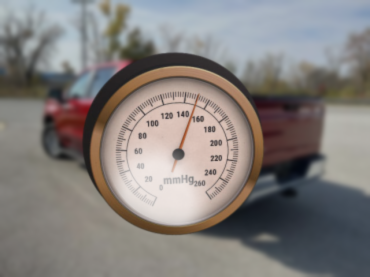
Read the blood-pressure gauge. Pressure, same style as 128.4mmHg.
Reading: 150mmHg
